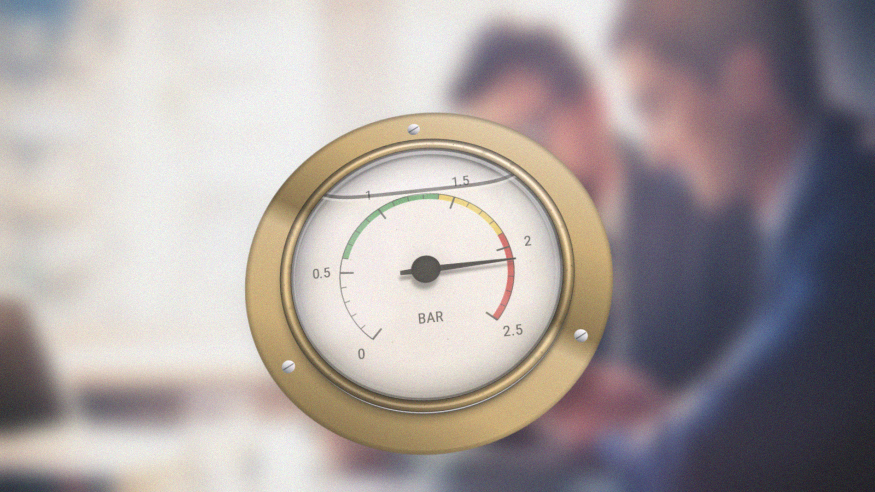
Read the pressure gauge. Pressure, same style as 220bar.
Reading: 2.1bar
